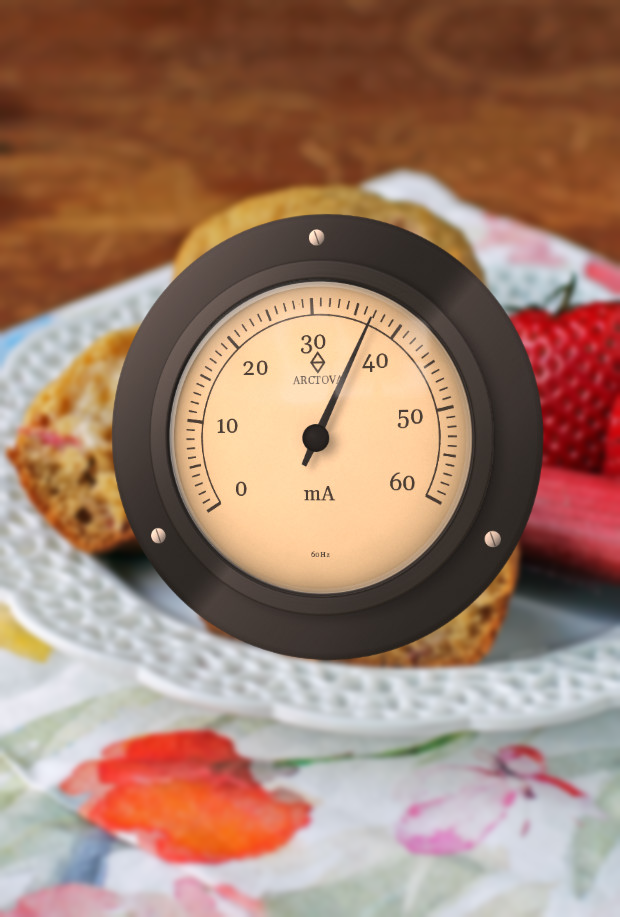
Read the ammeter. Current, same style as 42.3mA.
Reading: 37mA
